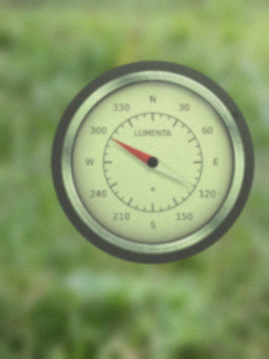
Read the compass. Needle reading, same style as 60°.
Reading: 300°
